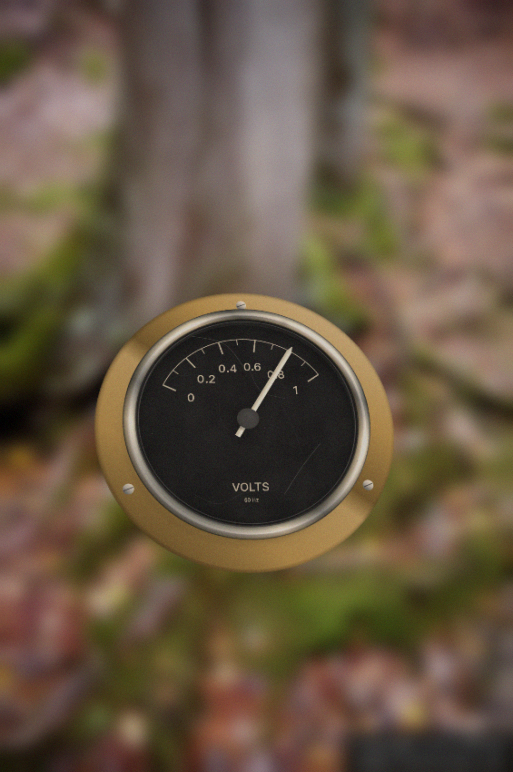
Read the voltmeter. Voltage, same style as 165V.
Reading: 0.8V
